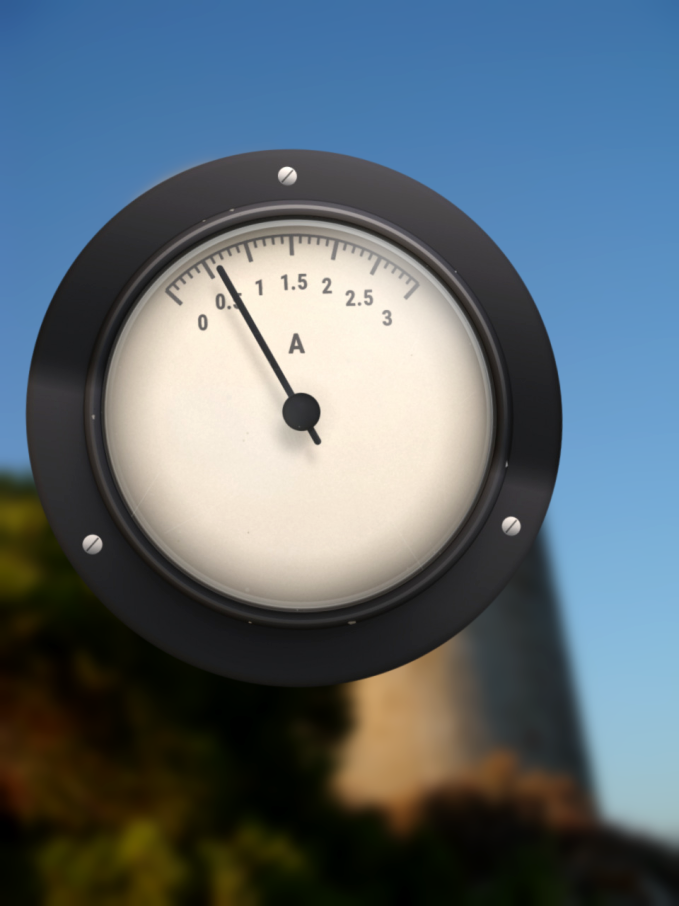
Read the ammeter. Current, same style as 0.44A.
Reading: 0.6A
